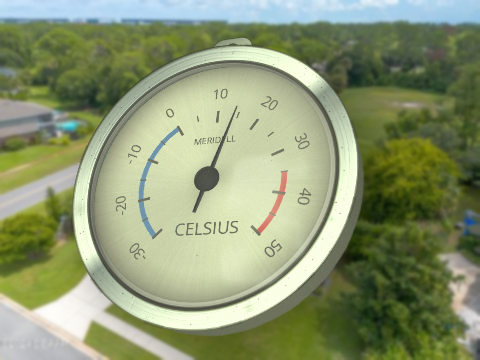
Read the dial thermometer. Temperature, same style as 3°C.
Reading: 15°C
